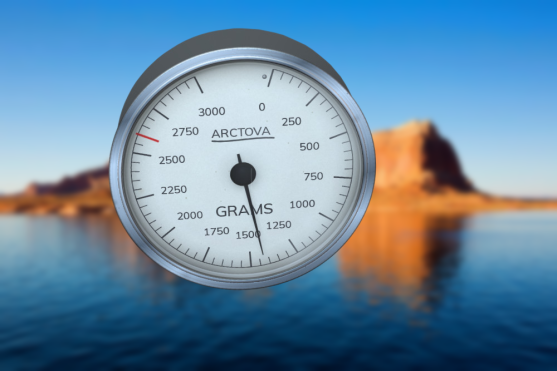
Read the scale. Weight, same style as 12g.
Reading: 1425g
